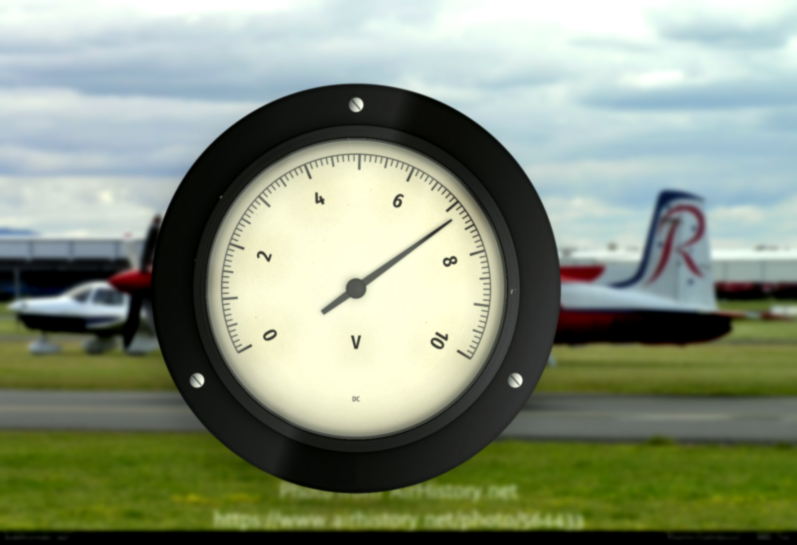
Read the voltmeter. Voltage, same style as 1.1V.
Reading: 7.2V
